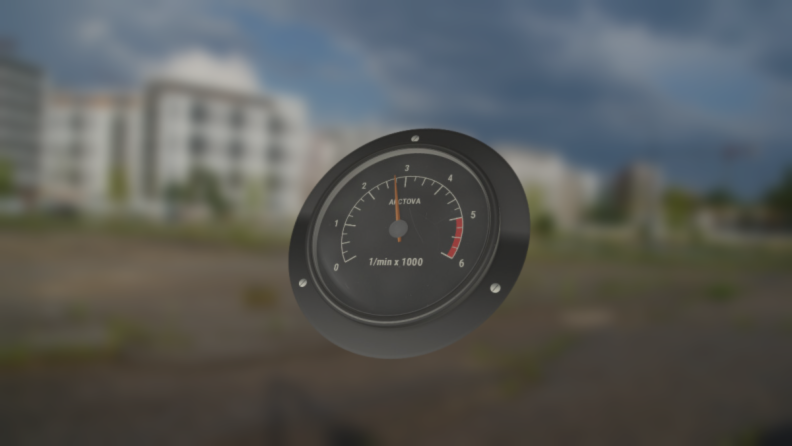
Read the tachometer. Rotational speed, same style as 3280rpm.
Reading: 2750rpm
